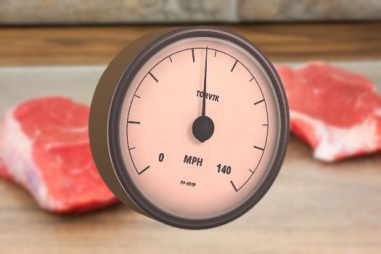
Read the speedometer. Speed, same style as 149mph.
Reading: 65mph
